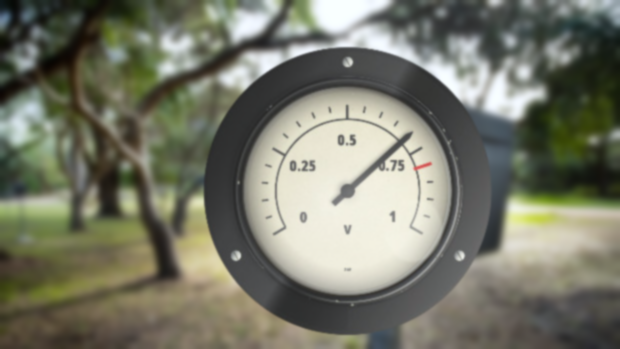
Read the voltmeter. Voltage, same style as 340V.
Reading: 0.7V
